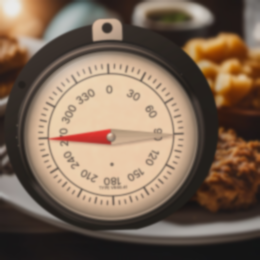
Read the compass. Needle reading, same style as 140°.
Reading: 270°
